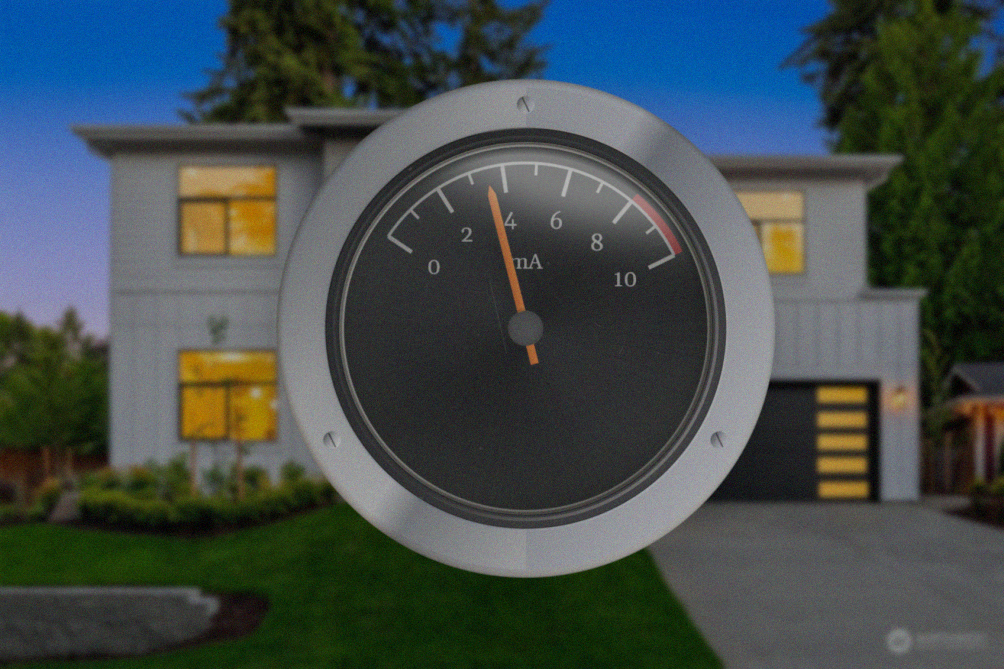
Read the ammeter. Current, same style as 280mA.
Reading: 3.5mA
